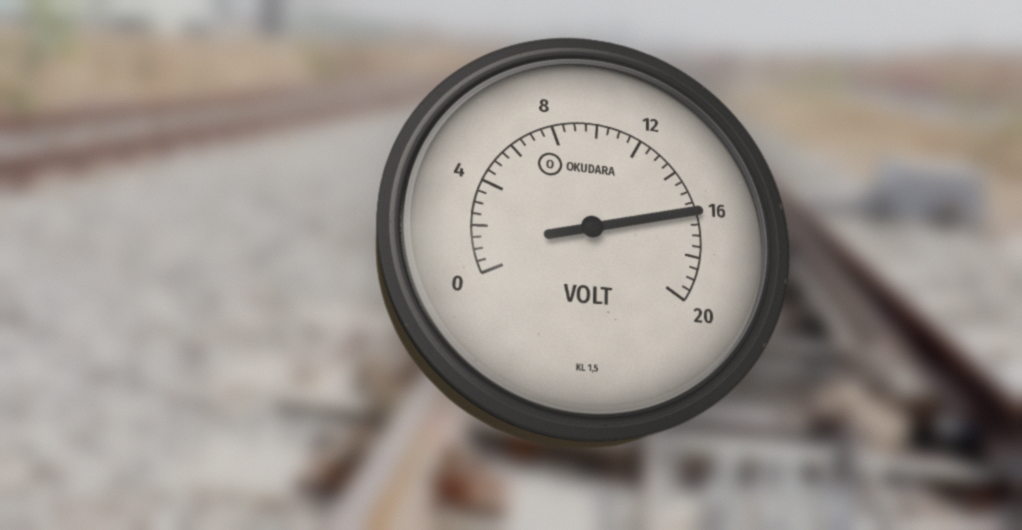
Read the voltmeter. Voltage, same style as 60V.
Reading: 16V
